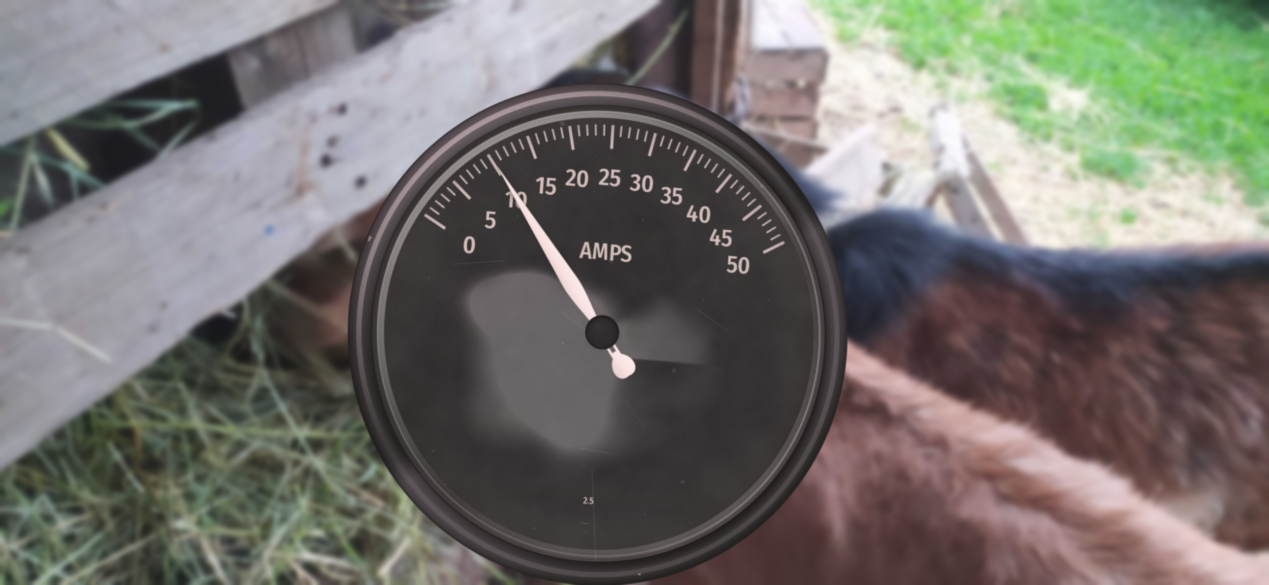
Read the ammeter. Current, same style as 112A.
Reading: 10A
